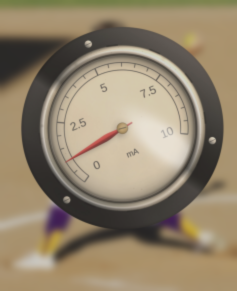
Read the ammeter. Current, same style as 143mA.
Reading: 1mA
